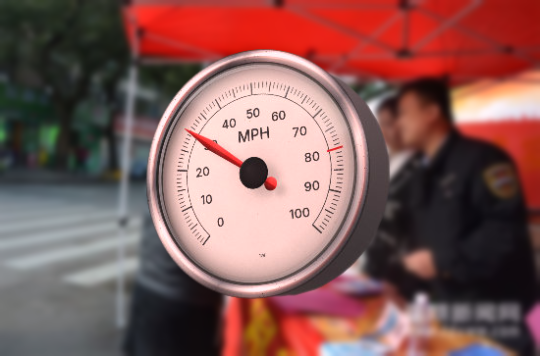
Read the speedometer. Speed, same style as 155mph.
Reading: 30mph
